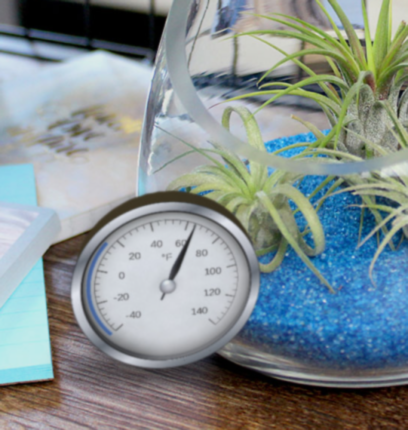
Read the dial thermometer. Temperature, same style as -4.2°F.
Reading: 64°F
